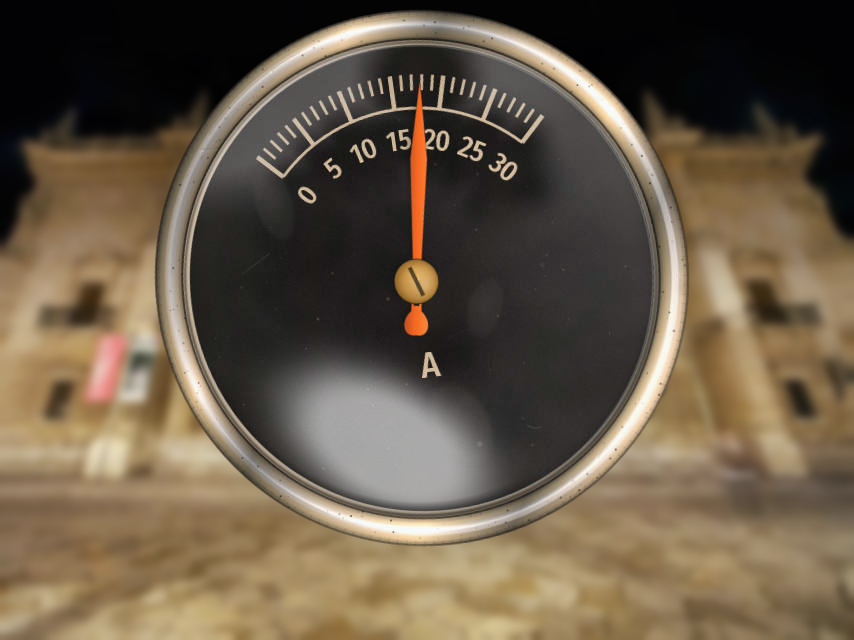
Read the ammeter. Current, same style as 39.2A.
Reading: 18A
